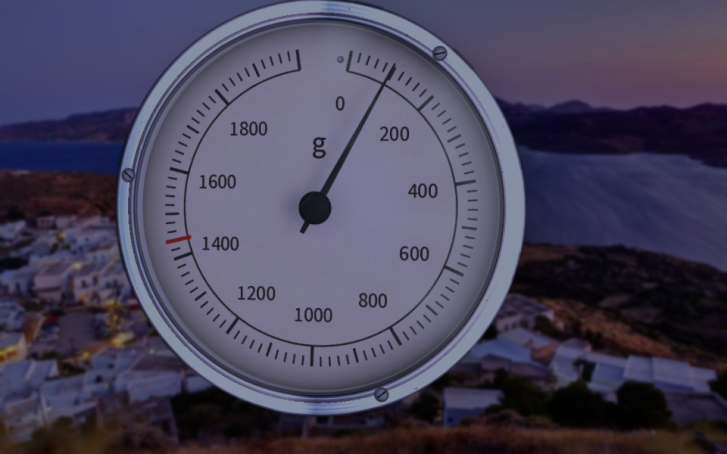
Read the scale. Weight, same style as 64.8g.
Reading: 100g
